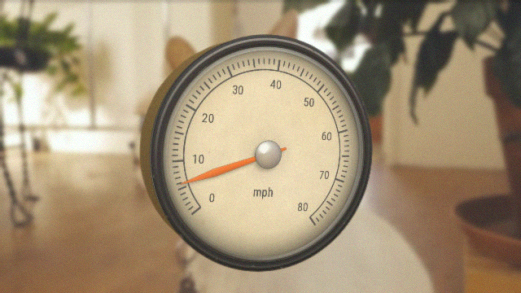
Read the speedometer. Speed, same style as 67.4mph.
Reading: 6mph
